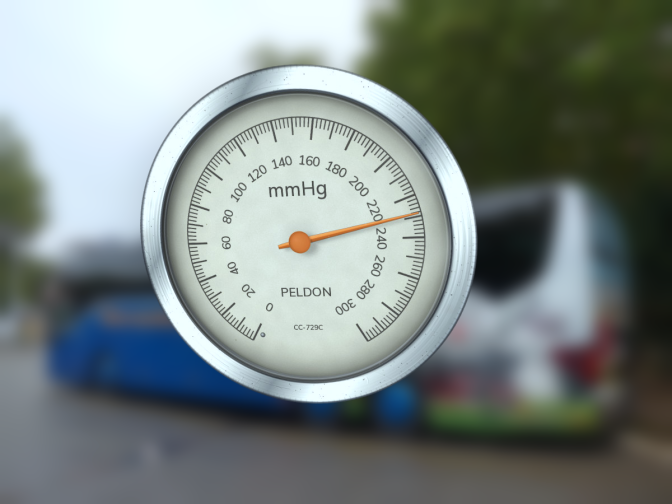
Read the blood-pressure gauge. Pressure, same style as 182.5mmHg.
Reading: 228mmHg
